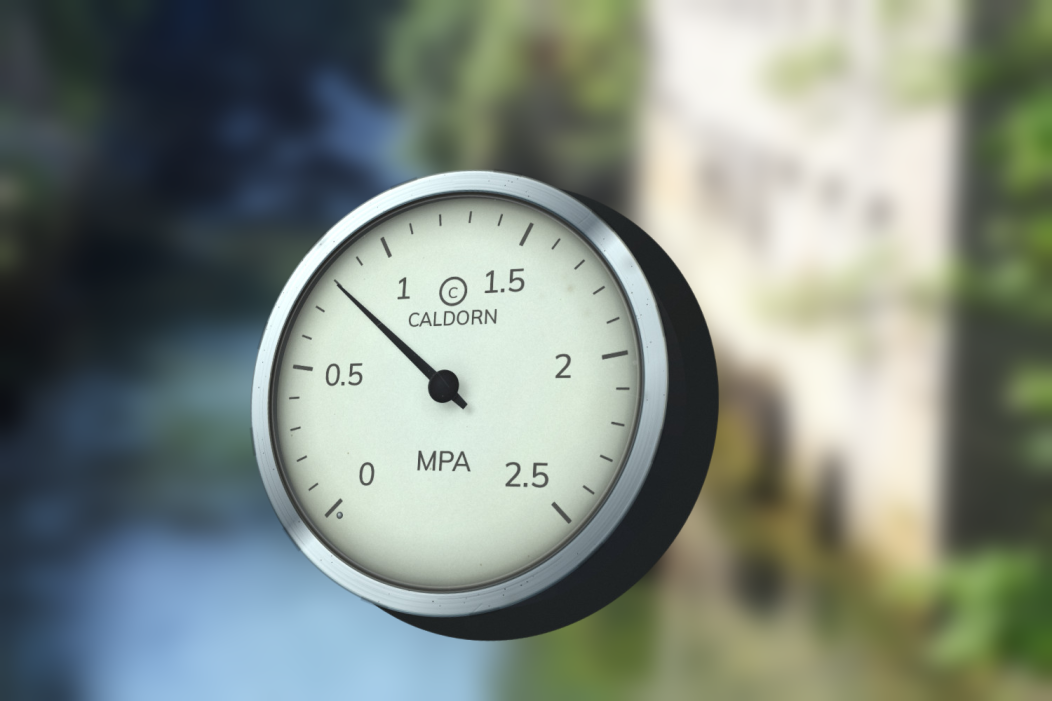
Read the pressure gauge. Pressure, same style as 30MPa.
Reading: 0.8MPa
